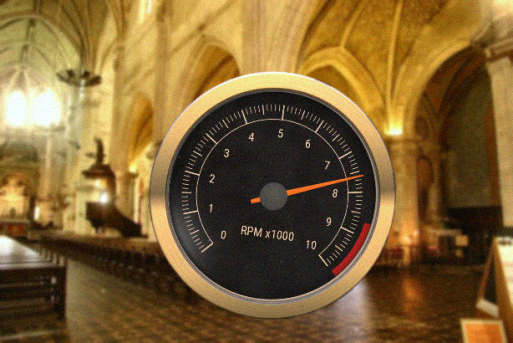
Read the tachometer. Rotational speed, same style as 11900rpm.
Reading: 7600rpm
